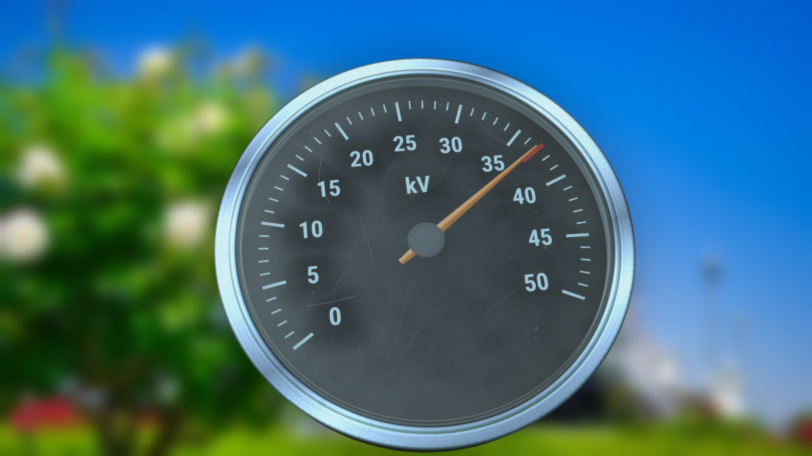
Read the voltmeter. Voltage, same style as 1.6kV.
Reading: 37kV
